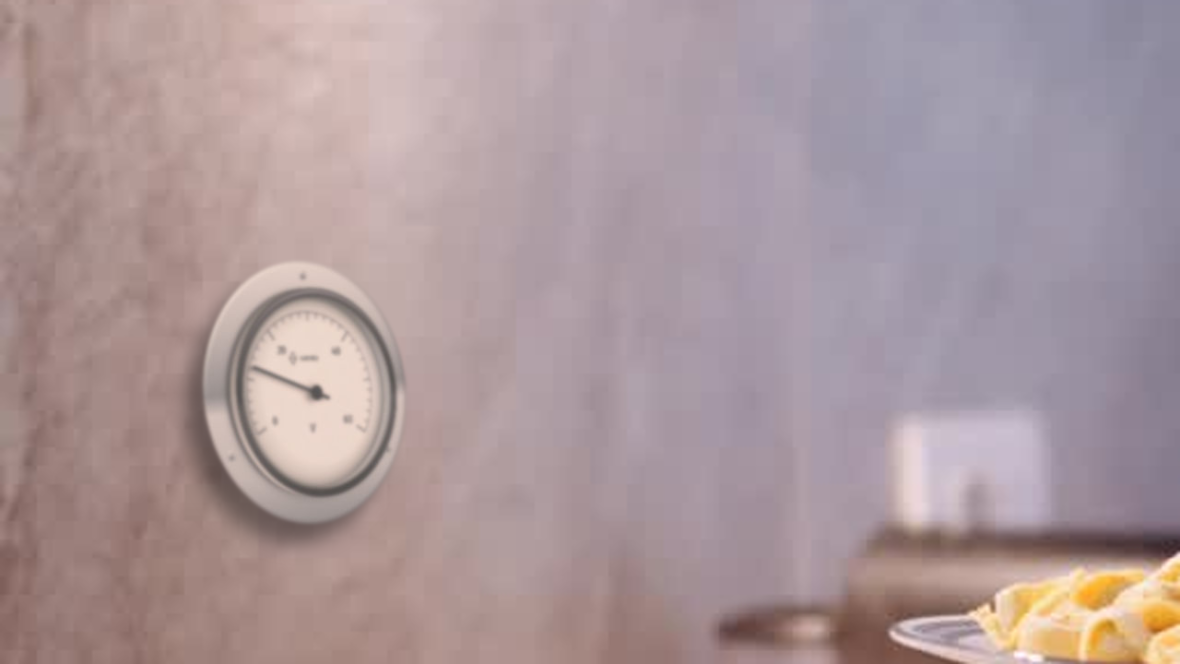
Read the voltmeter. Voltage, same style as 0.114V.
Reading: 12V
